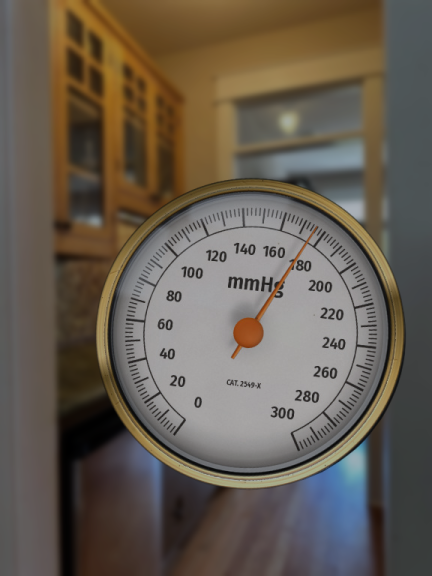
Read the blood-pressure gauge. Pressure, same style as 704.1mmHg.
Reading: 176mmHg
